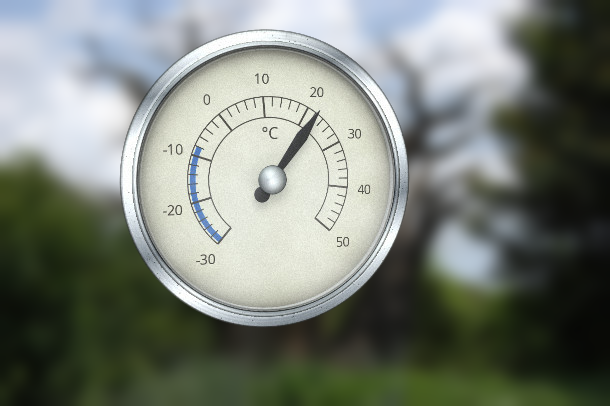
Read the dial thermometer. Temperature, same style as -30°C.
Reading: 22°C
